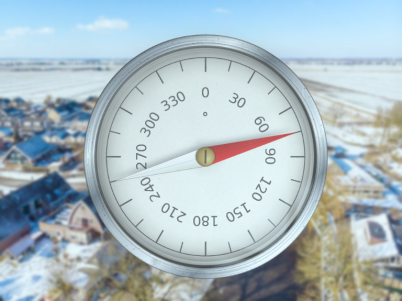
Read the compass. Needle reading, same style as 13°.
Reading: 75°
